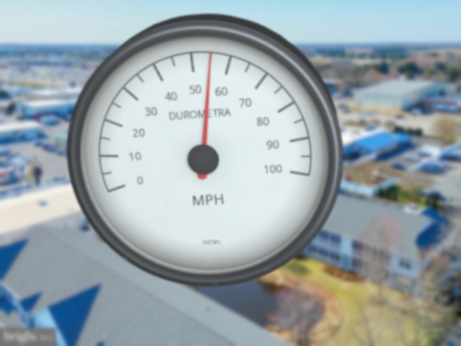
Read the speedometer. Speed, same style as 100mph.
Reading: 55mph
